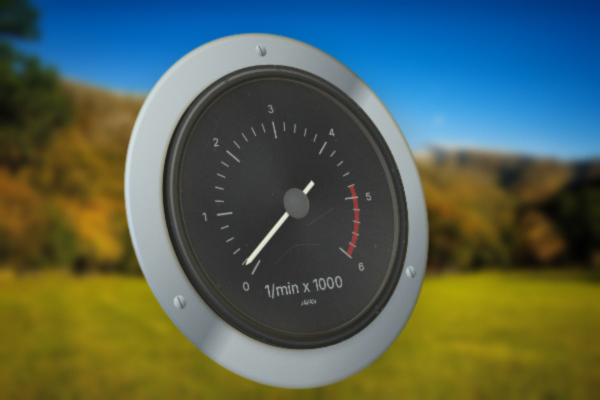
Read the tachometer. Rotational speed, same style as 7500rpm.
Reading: 200rpm
